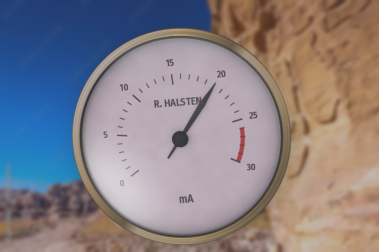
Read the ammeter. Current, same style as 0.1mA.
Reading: 20mA
